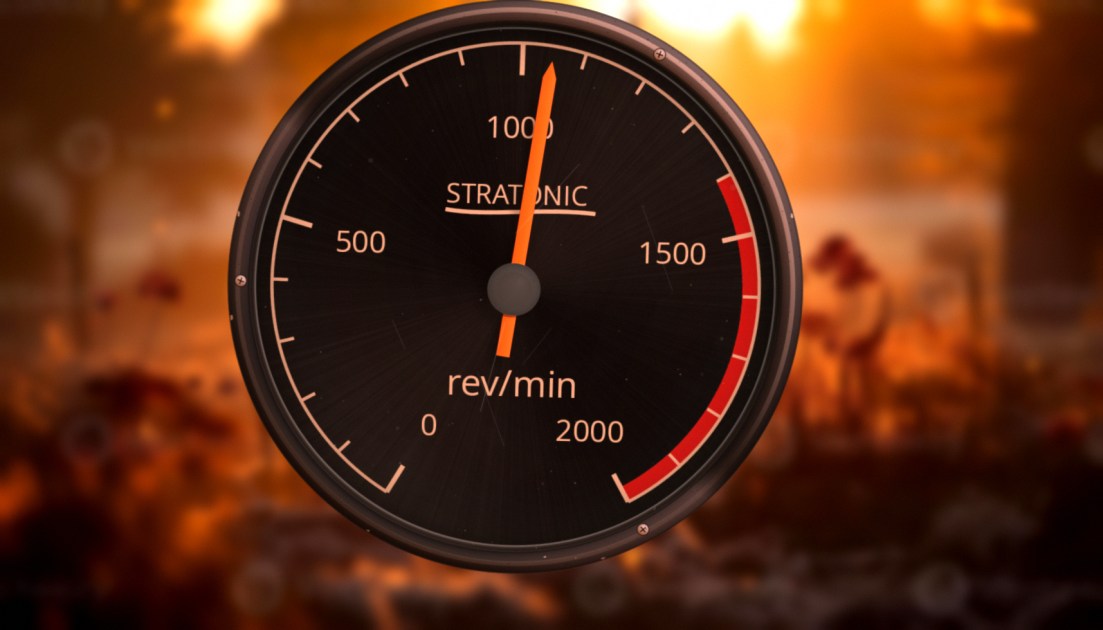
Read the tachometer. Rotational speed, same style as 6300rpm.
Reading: 1050rpm
